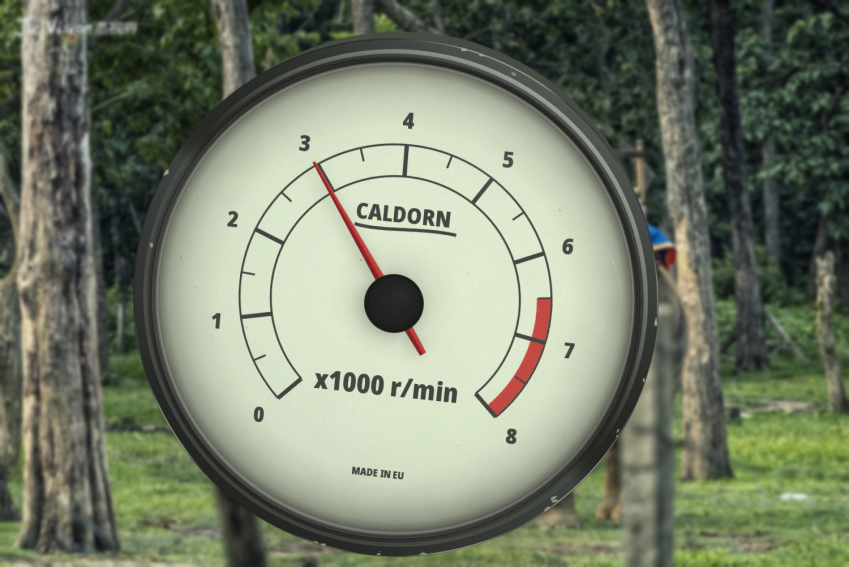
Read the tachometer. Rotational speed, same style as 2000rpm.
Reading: 3000rpm
